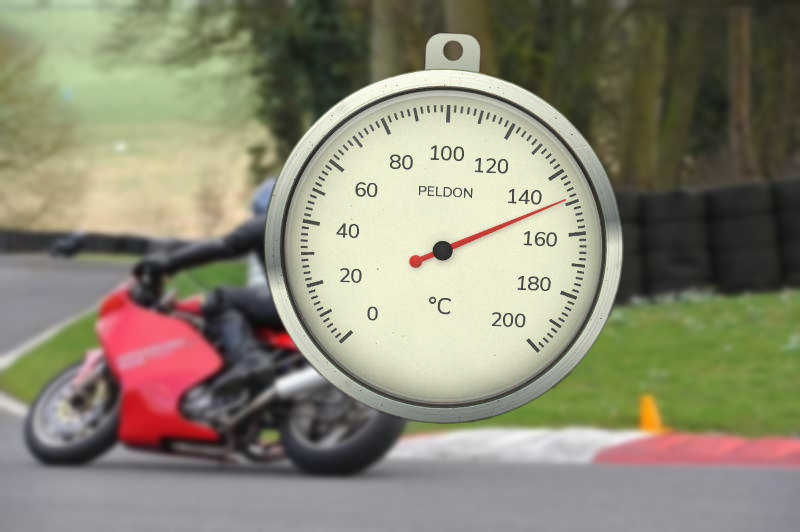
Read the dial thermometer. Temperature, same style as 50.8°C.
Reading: 148°C
